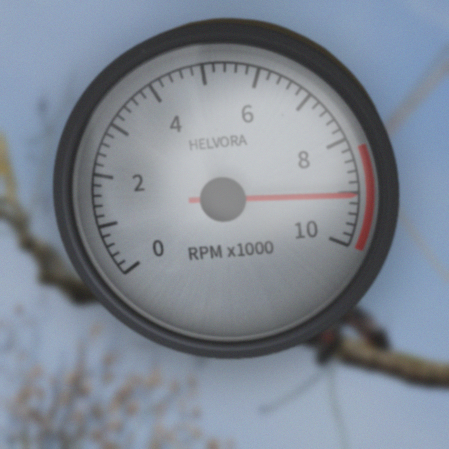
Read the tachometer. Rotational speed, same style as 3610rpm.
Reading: 9000rpm
